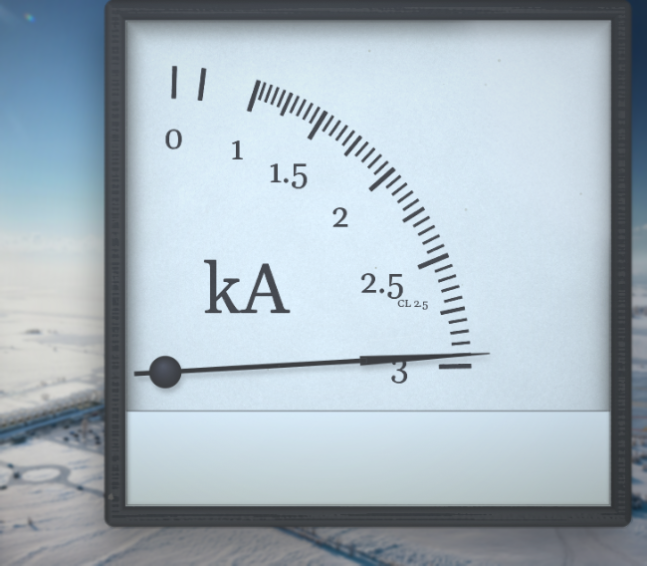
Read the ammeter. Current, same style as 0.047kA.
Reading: 2.95kA
